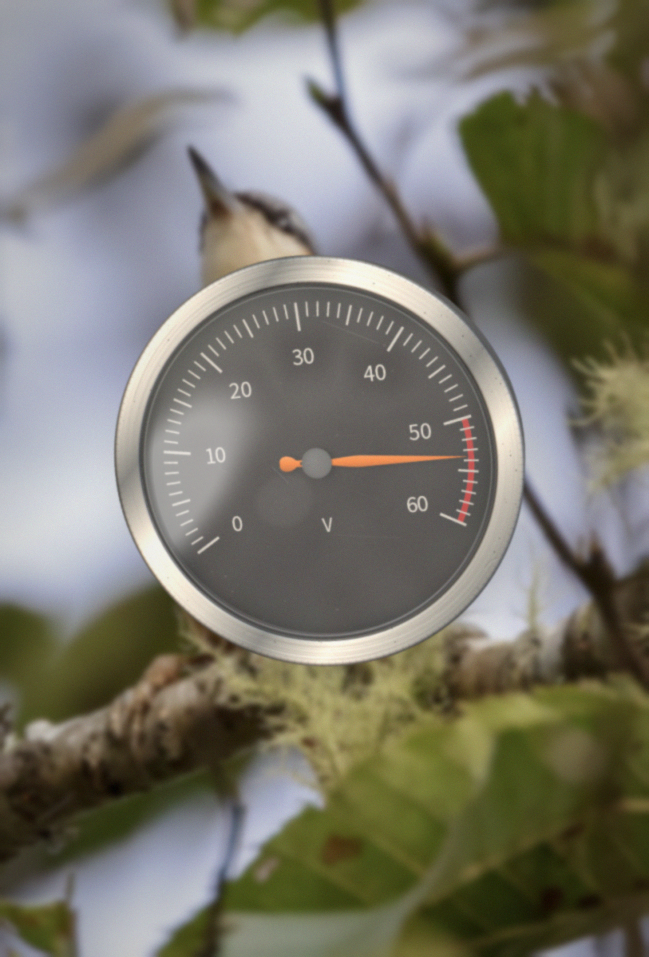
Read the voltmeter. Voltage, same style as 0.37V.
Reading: 53.5V
